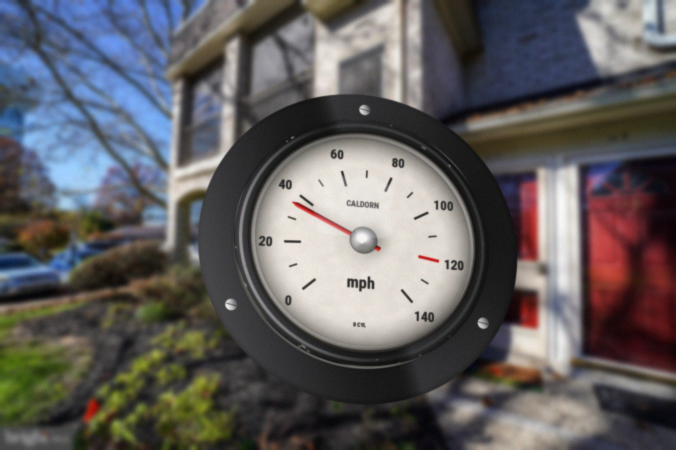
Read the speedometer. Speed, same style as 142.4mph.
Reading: 35mph
